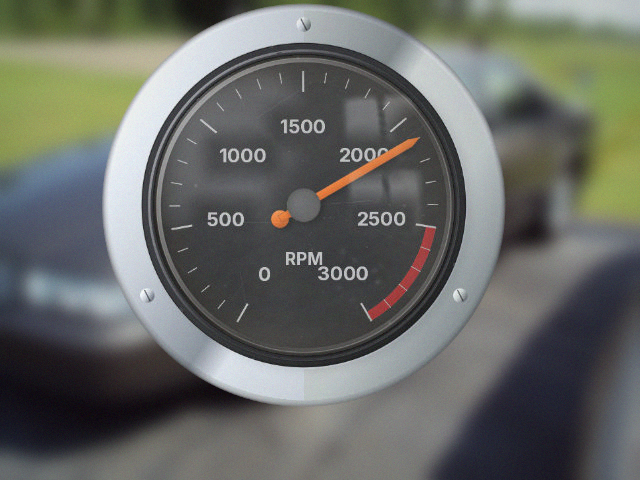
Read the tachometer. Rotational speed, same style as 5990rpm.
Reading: 2100rpm
